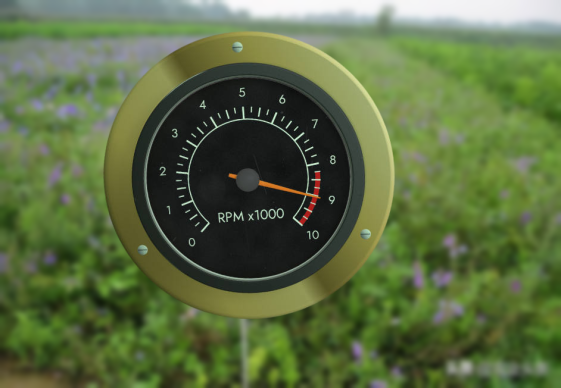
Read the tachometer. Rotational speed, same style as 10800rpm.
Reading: 9000rpm
